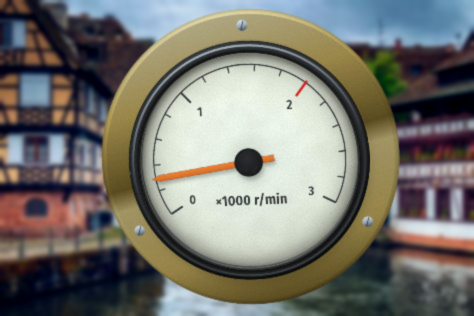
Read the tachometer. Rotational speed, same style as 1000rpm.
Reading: 300rpm
